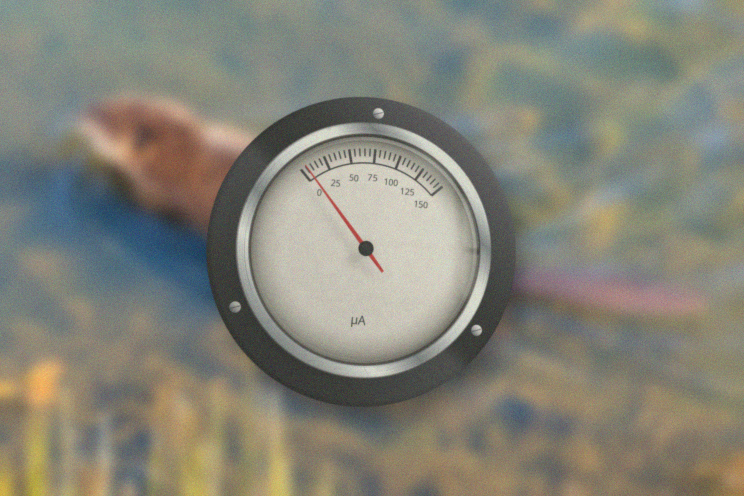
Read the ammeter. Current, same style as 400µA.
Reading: 5µA
